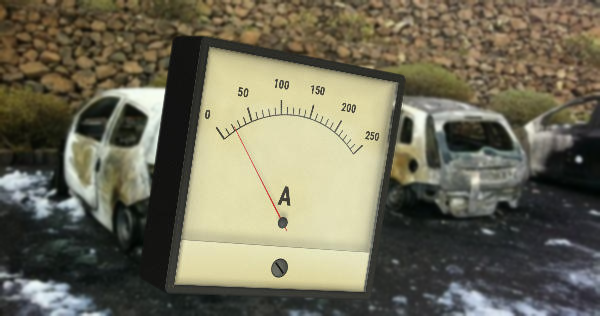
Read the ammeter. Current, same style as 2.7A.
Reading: 20A
